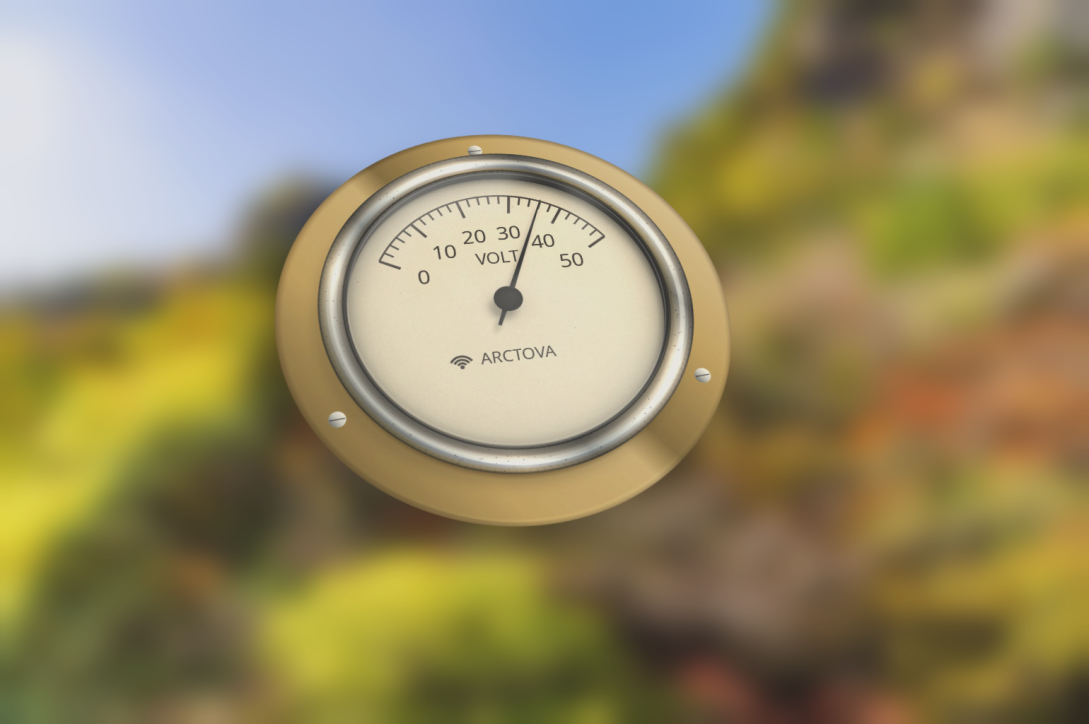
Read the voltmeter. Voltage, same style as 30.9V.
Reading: 36V
